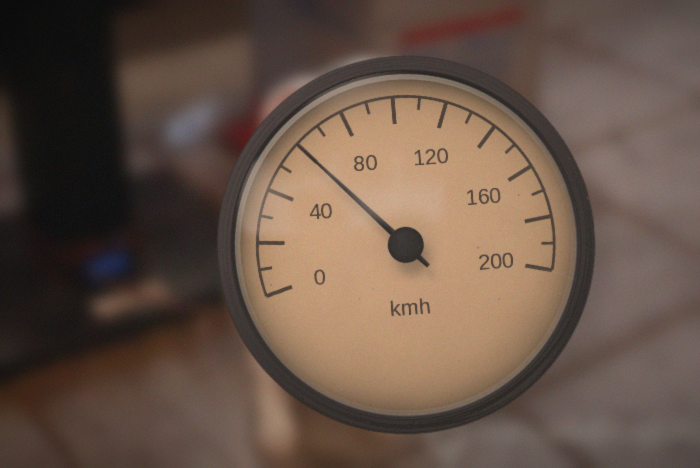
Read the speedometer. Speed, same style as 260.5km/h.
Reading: 60km/h
